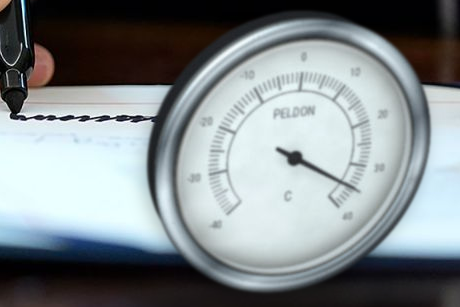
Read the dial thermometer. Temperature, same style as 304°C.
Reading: 35°C
